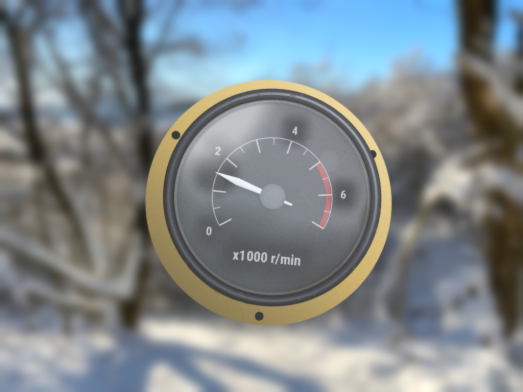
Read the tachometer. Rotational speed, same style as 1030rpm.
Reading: 1500rpm
